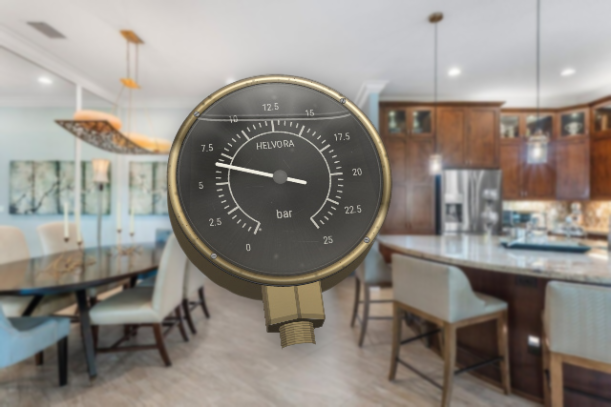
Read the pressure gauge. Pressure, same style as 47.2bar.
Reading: 6.5bar
